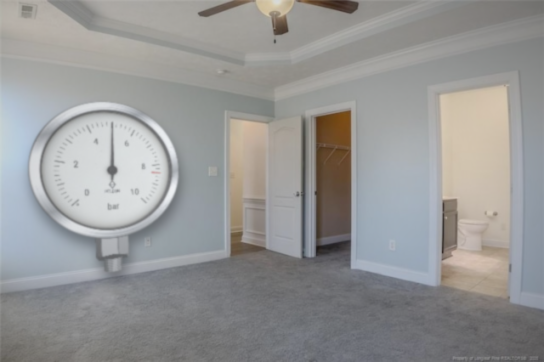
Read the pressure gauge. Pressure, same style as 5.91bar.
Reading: 5bar
